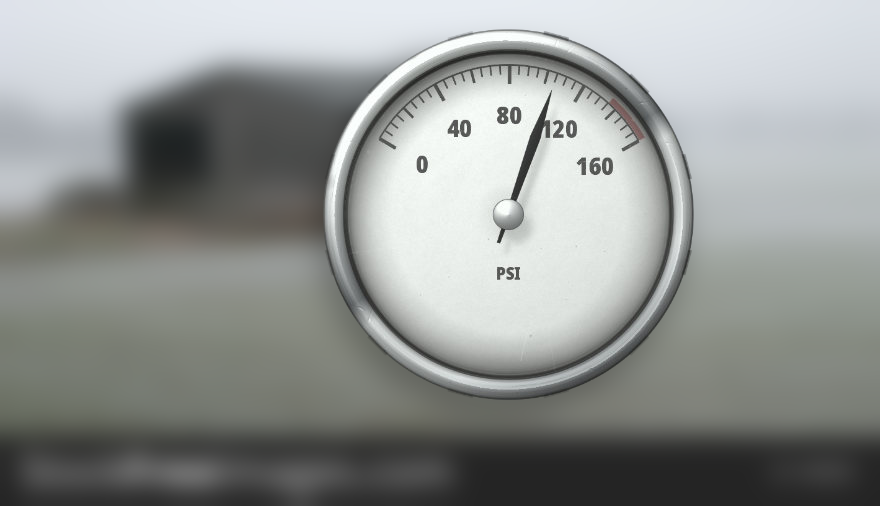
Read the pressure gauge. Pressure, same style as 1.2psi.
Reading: 105psi
